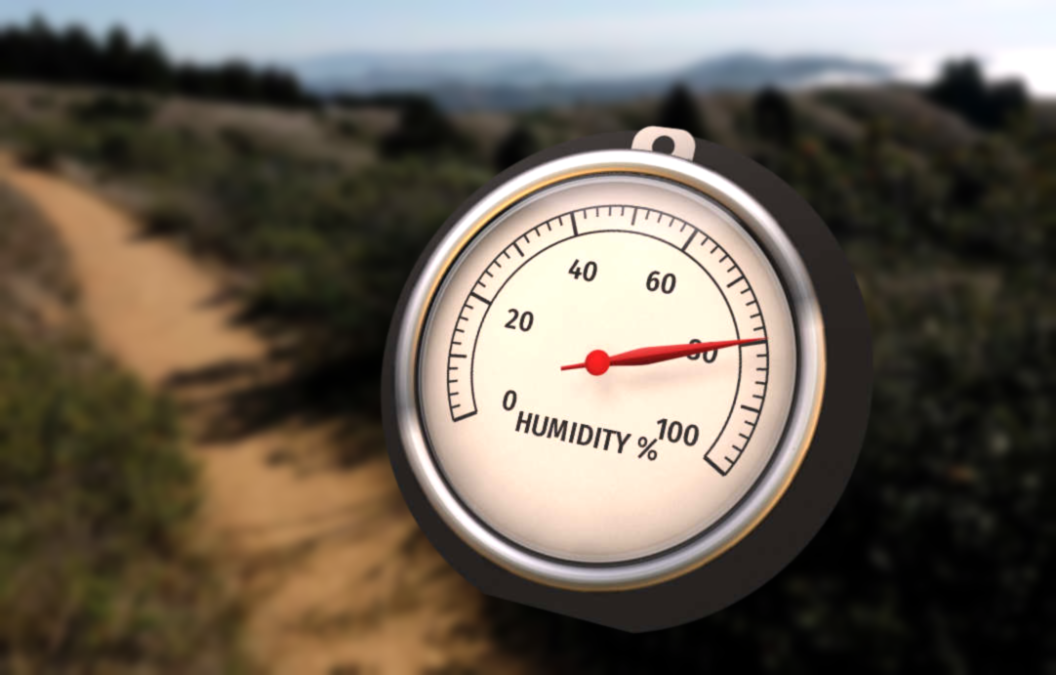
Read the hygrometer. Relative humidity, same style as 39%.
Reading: 80%
